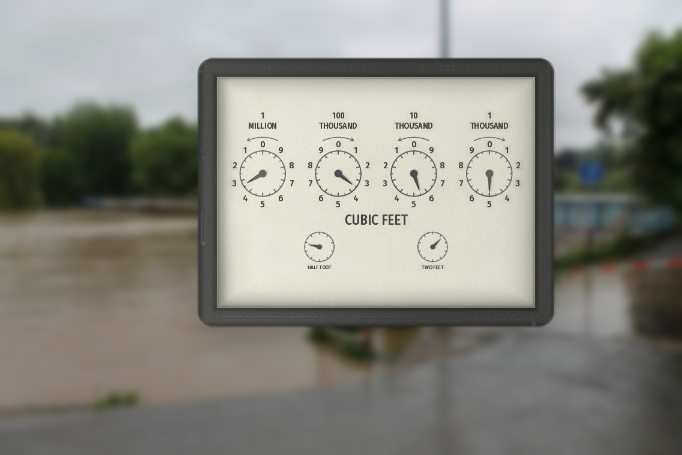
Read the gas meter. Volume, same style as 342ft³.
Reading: 335500ft³
